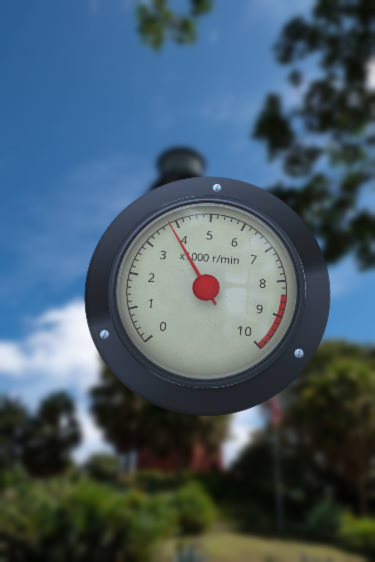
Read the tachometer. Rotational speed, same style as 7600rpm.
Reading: 3800rpm
